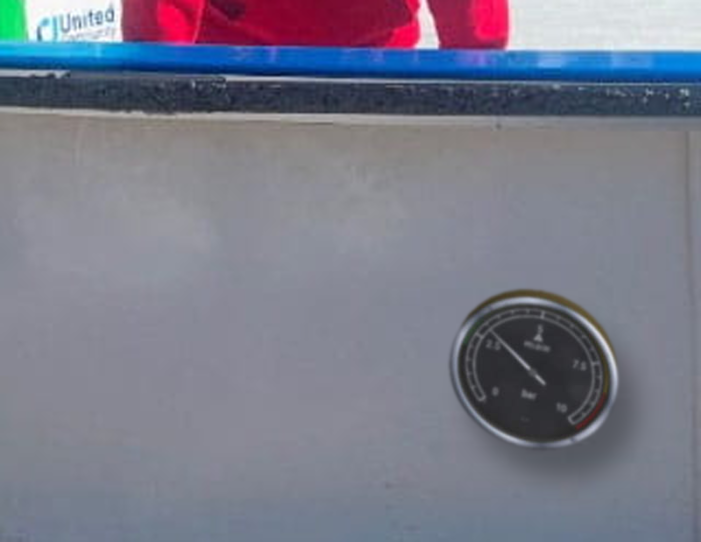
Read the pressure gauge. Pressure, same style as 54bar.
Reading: 3bar
